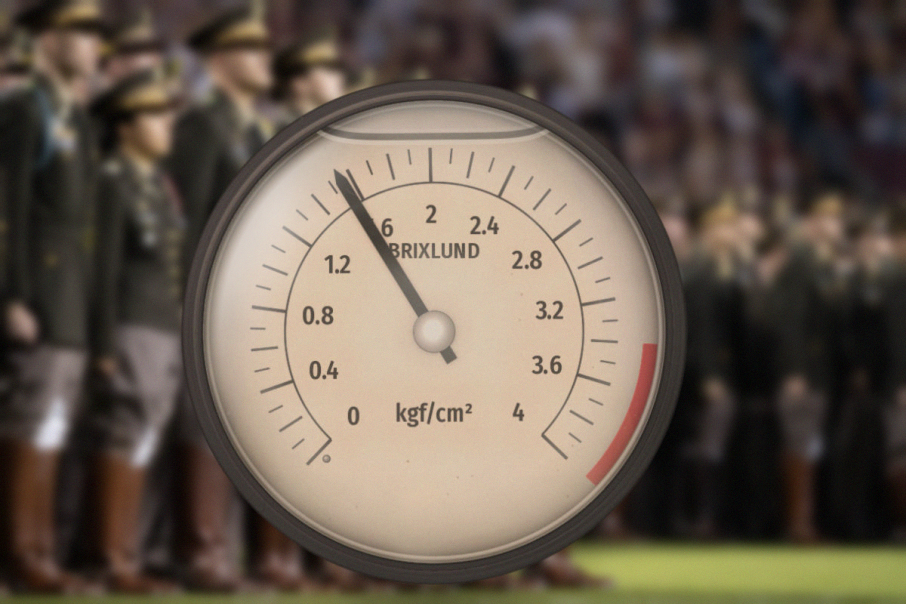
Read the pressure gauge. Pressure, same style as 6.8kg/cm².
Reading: 1.55kg/cm²
